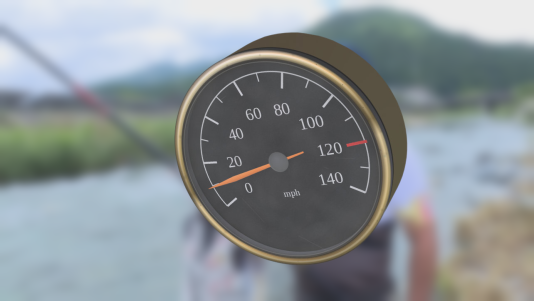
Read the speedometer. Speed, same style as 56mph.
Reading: 10mph
